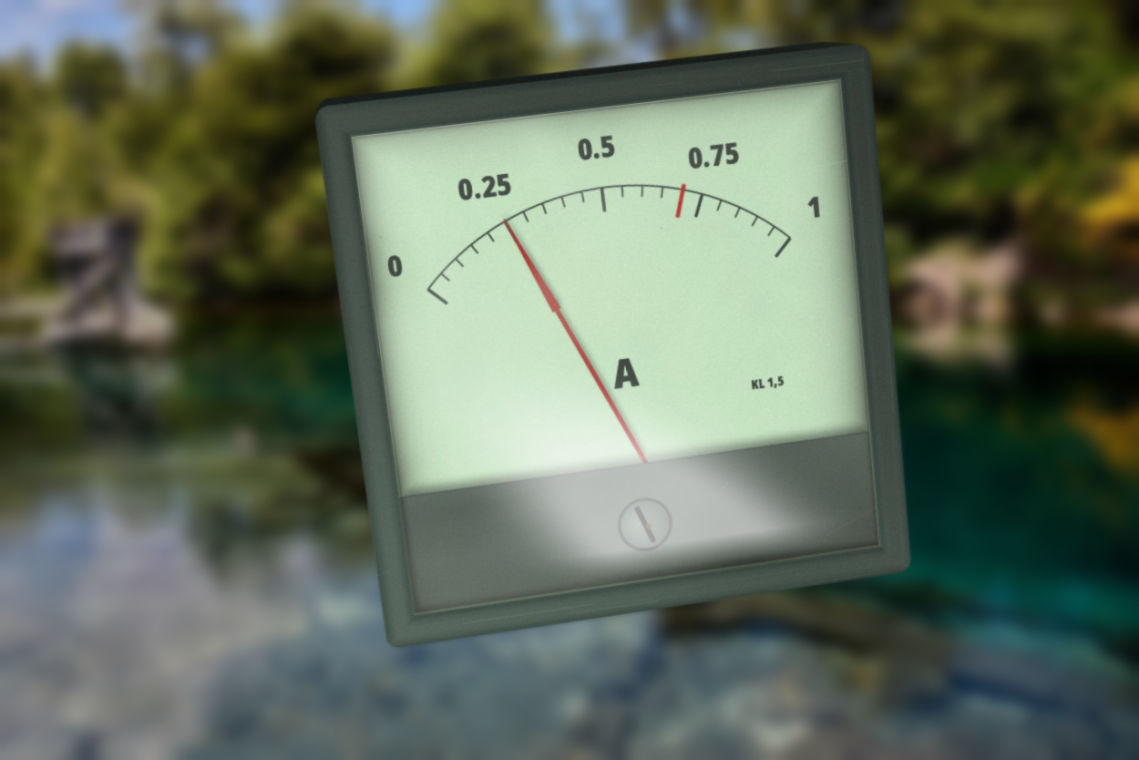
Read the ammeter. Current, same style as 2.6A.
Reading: 0.25A
